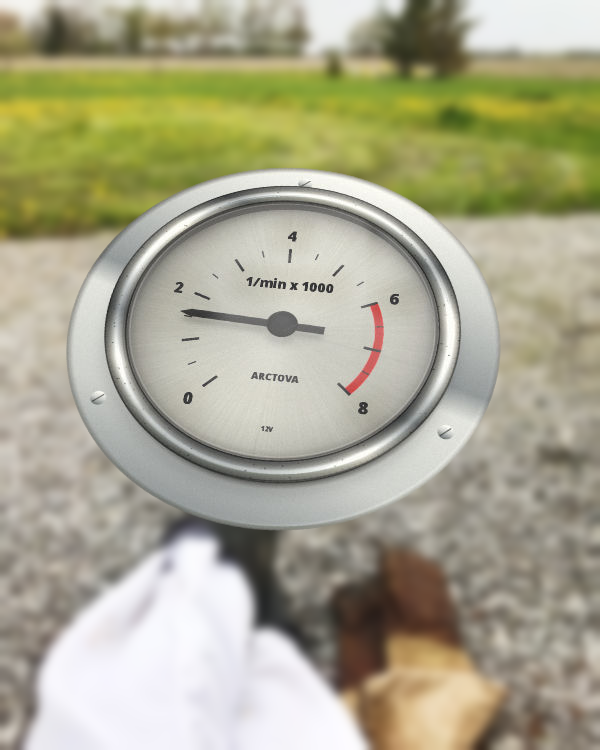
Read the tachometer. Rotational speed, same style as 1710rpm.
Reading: 1500rpm
